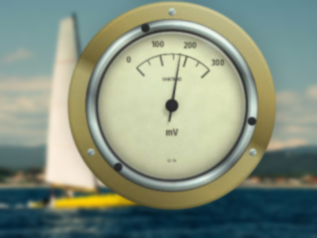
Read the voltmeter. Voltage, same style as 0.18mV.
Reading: 175mV
